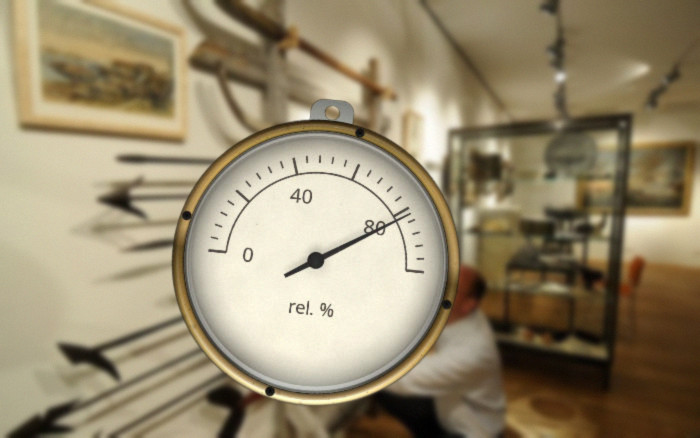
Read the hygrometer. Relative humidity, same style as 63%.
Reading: 82%
